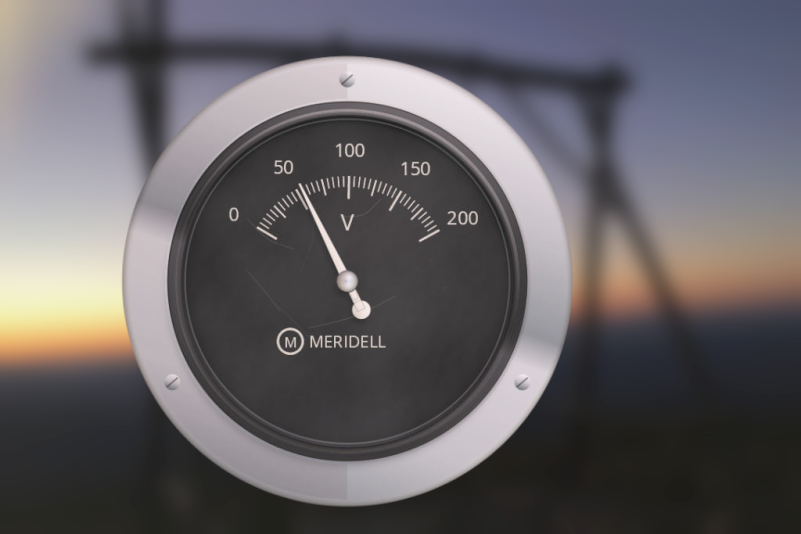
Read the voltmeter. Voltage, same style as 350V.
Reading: 55V
